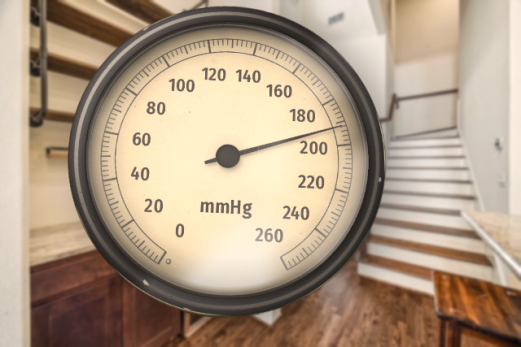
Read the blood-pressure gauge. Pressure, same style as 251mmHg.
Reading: 192mmHg
